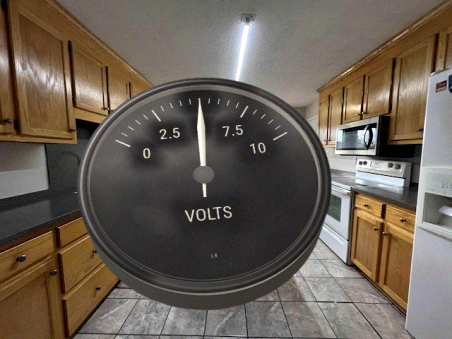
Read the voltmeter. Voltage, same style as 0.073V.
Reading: 5V
